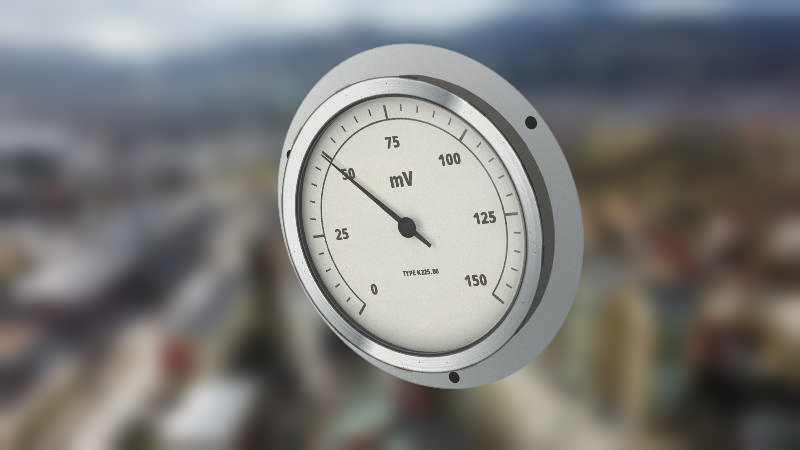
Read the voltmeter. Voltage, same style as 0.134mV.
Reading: 50mV
